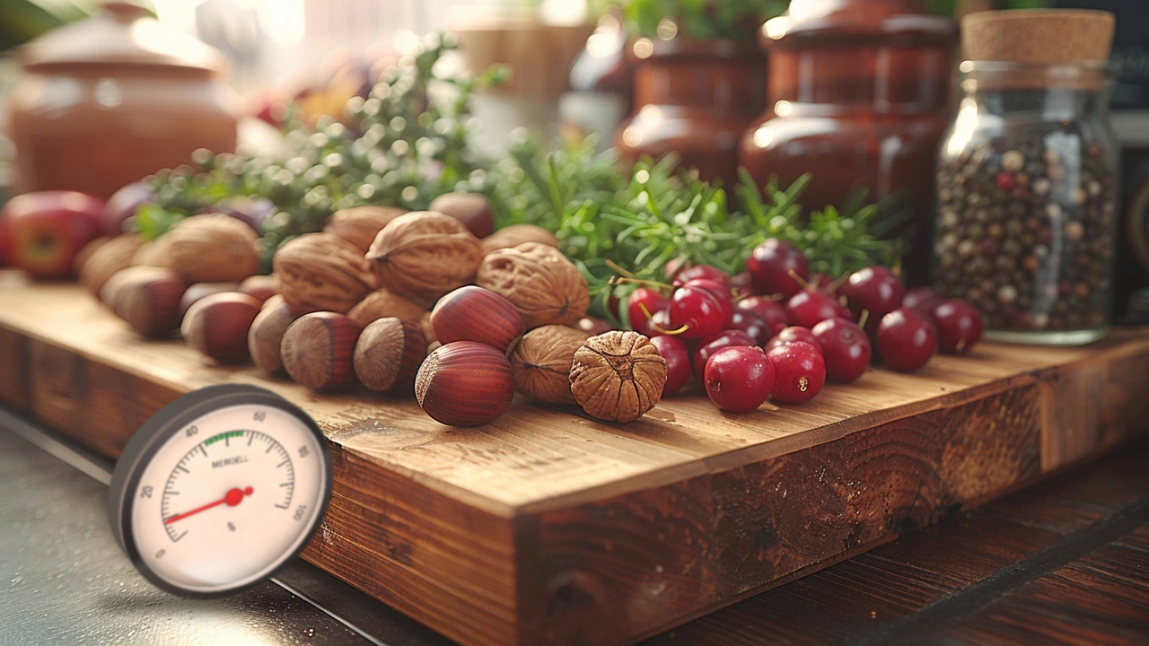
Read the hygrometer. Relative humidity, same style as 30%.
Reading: 10%
